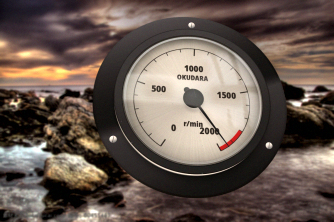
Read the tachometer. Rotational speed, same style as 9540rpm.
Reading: 1950rpm
